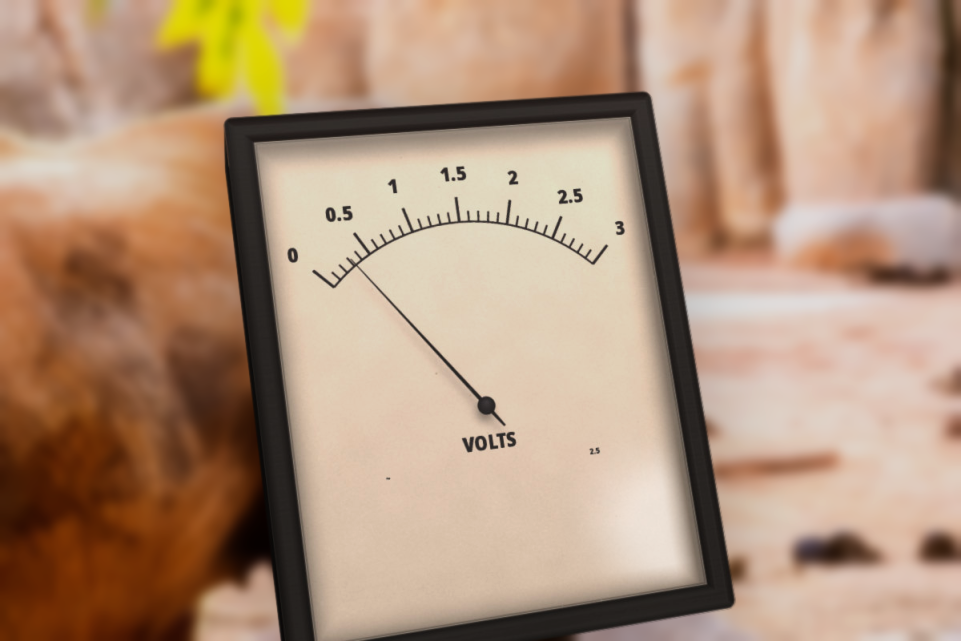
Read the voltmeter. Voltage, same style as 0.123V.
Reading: 0.3V
